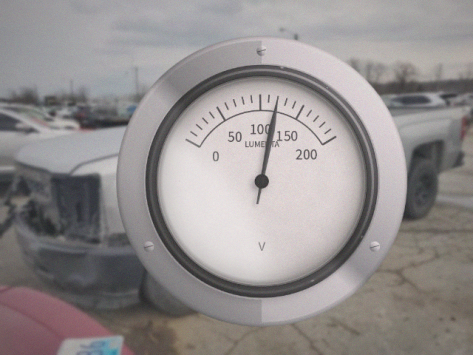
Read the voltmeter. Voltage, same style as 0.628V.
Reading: 120V
